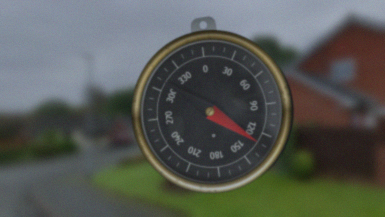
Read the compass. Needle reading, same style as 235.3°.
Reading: 130°
